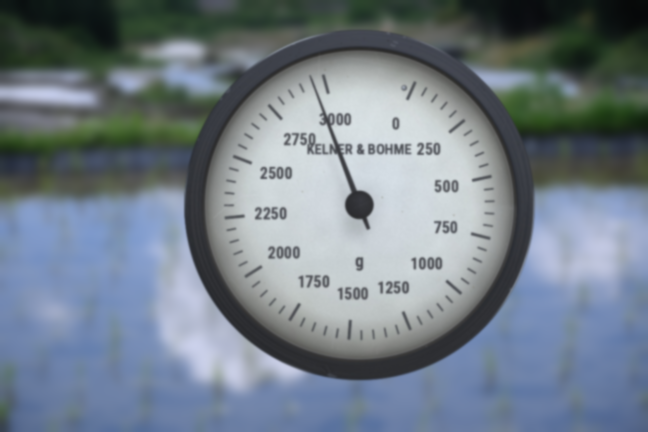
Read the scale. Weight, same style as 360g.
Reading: 2950g
